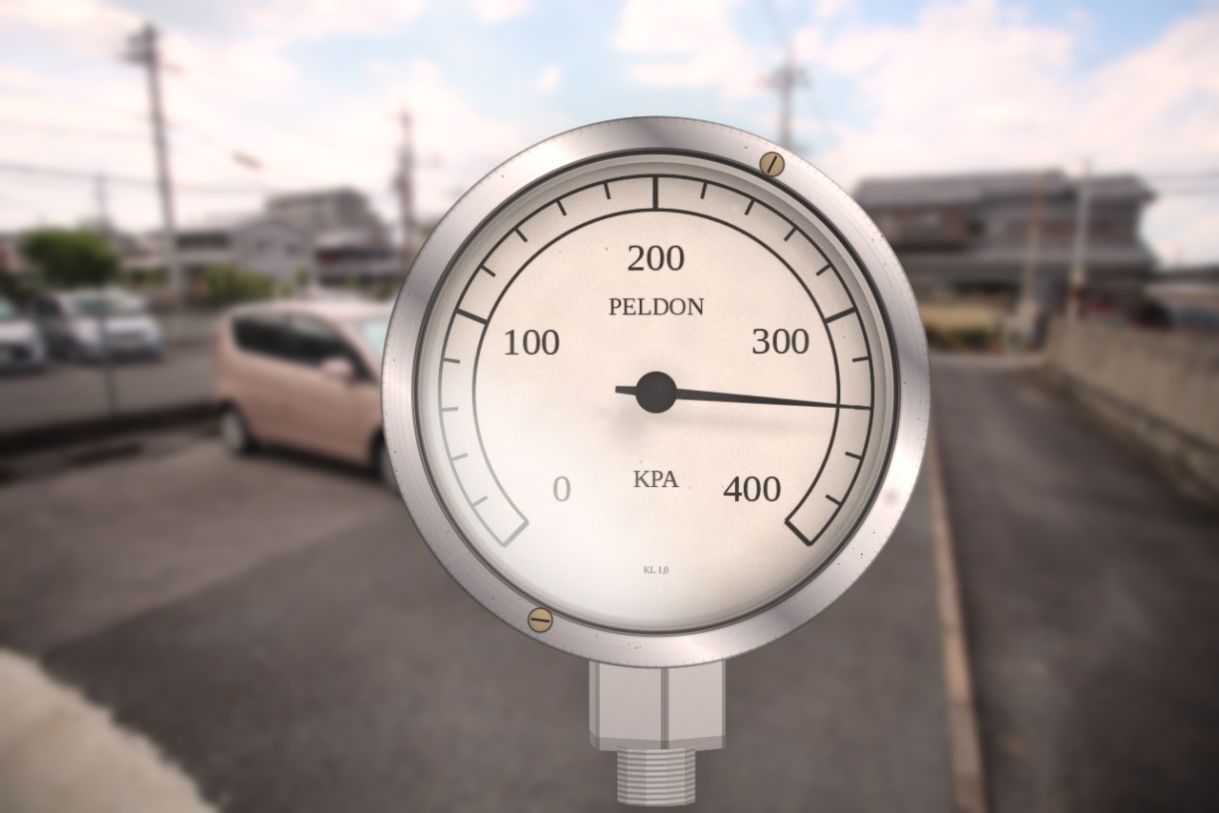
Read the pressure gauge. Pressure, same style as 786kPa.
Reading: 340kPa
